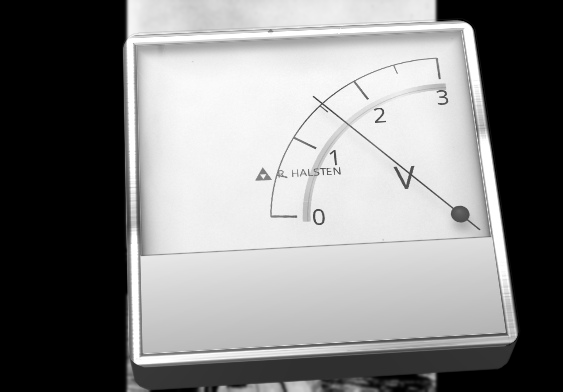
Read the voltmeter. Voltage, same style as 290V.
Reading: 1.5V
